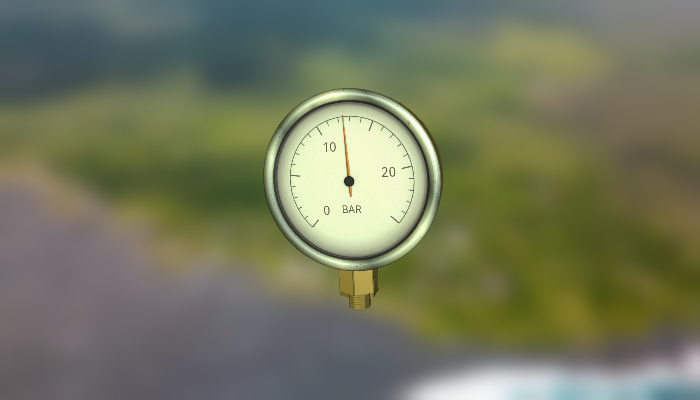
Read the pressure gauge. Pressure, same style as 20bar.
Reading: 12.5bar
